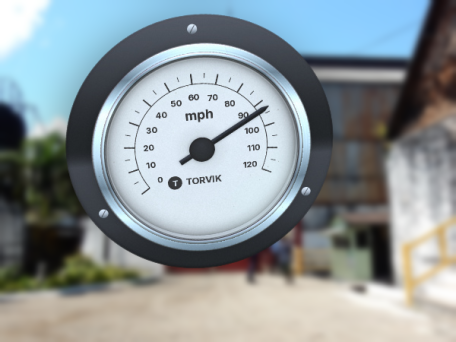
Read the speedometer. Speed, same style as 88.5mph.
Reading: 92.5mph
